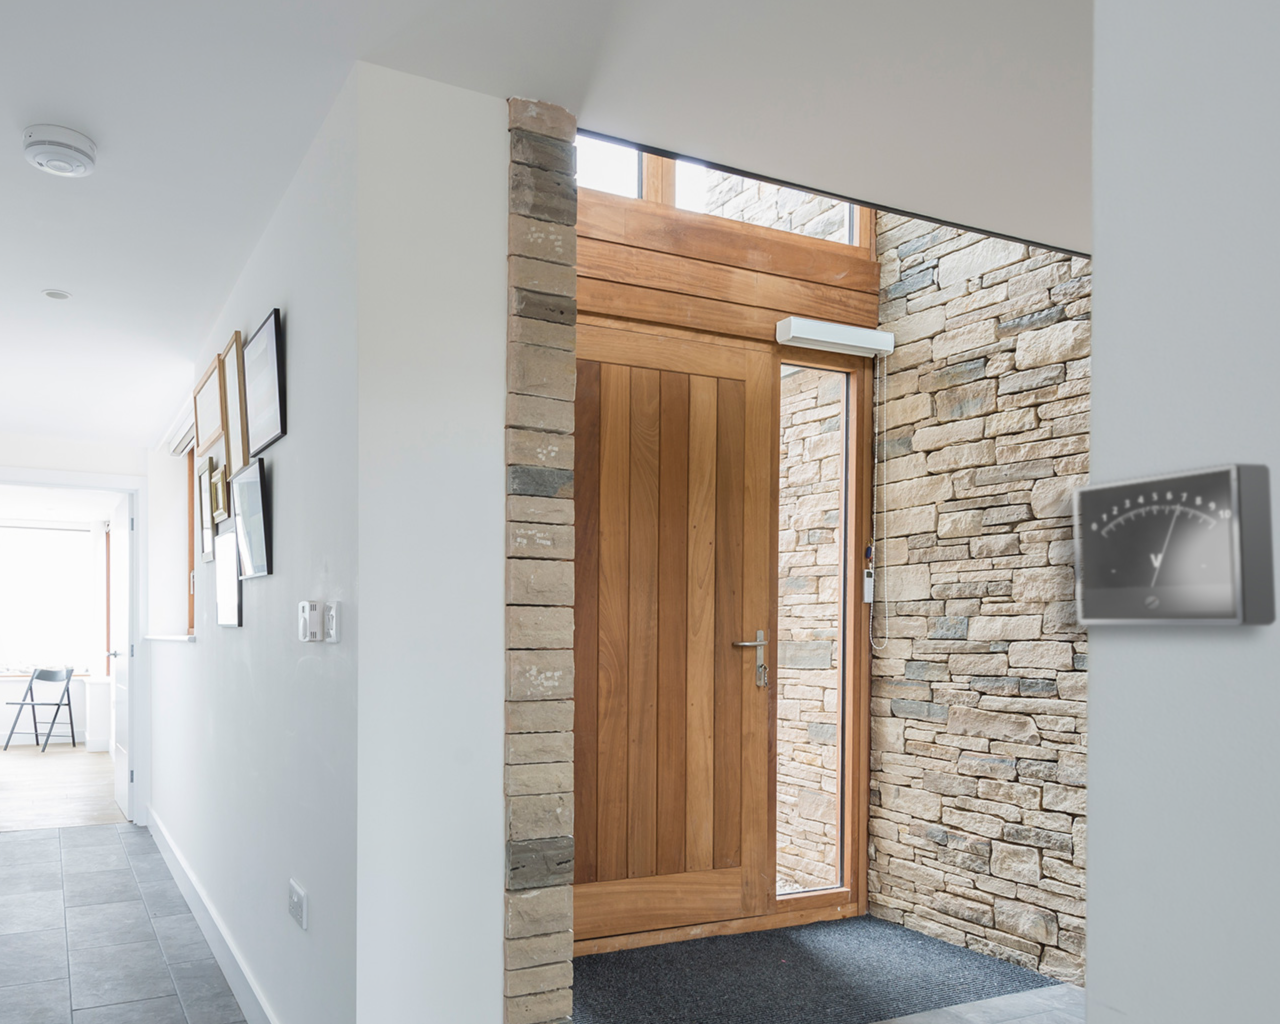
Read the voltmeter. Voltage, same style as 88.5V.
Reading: 7V
